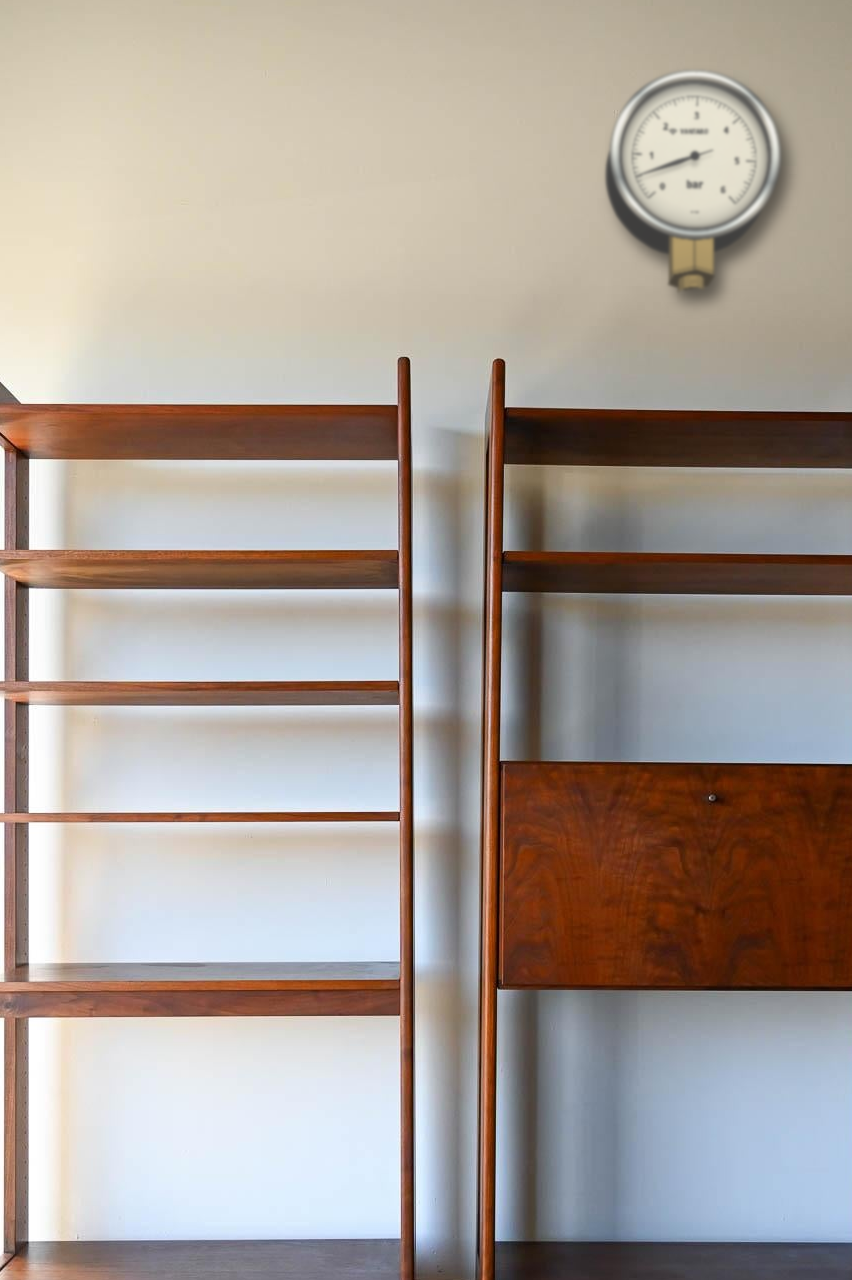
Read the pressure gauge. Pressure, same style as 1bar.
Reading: 0.5bar
